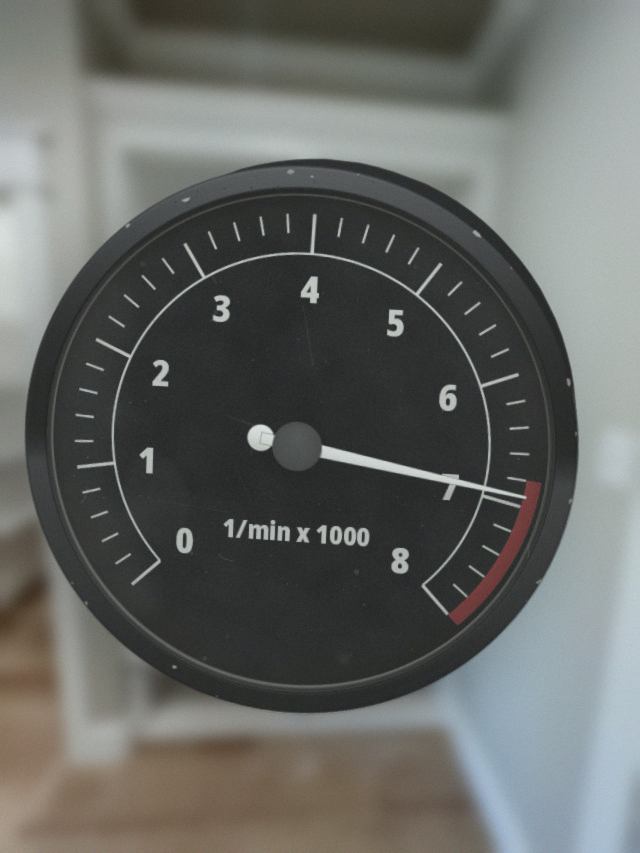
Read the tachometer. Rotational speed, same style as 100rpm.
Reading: 6900rpm
